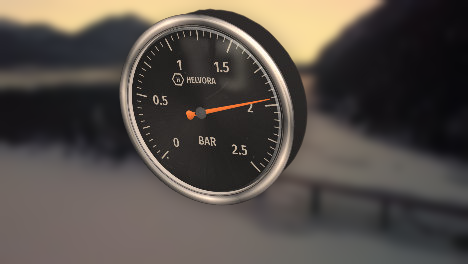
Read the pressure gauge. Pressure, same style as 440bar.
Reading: 1.95bar
